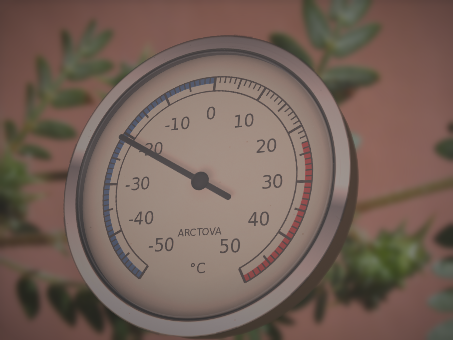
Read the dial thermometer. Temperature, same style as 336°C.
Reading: -21°C
